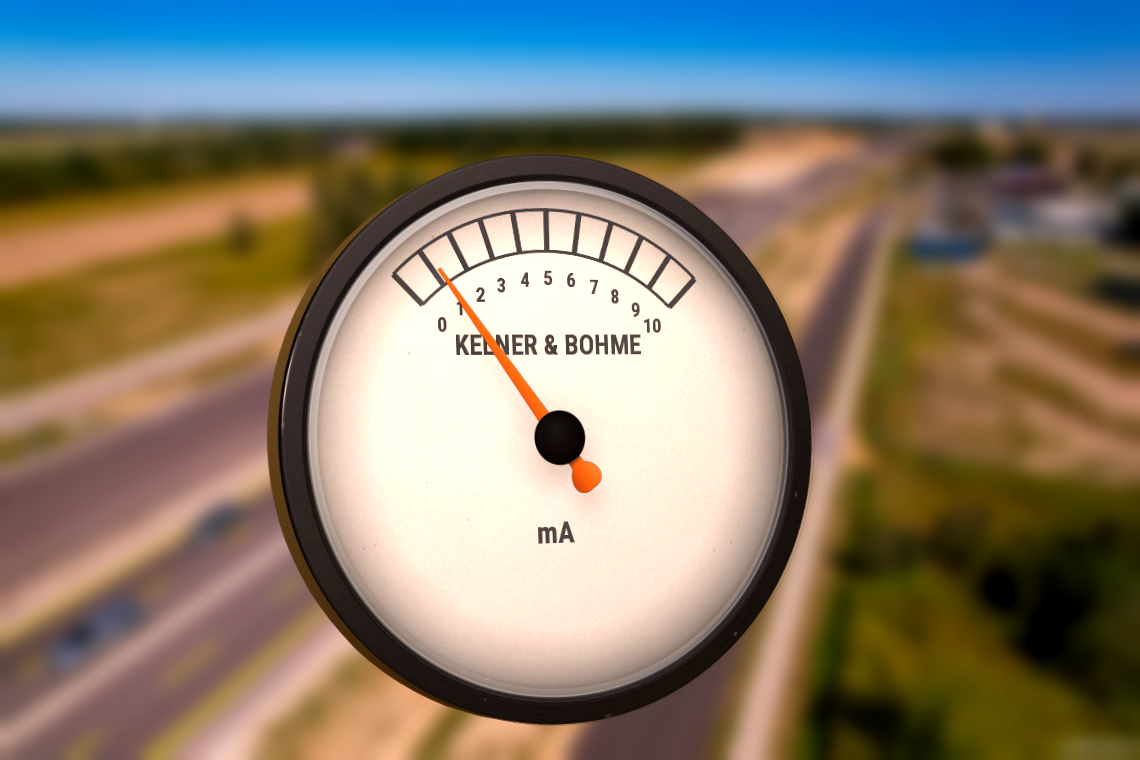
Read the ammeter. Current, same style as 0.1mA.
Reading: 1mA
